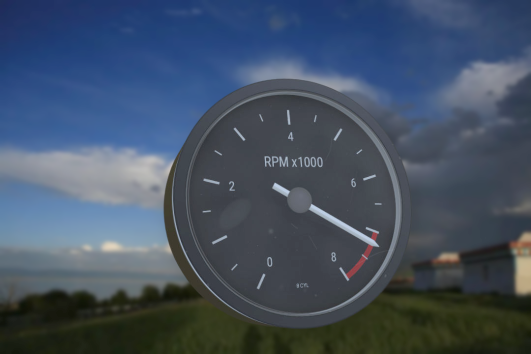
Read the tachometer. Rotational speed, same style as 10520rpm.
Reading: 7250rpm
